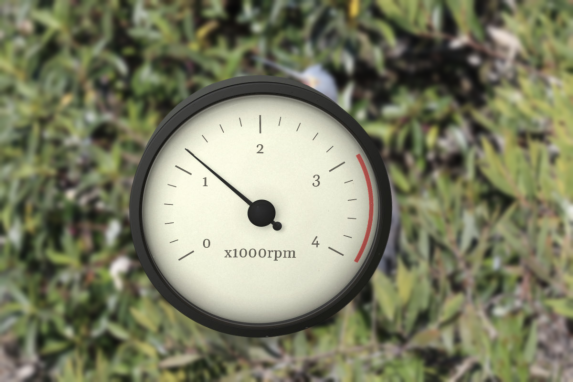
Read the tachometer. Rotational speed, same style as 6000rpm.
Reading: 1200rpm
